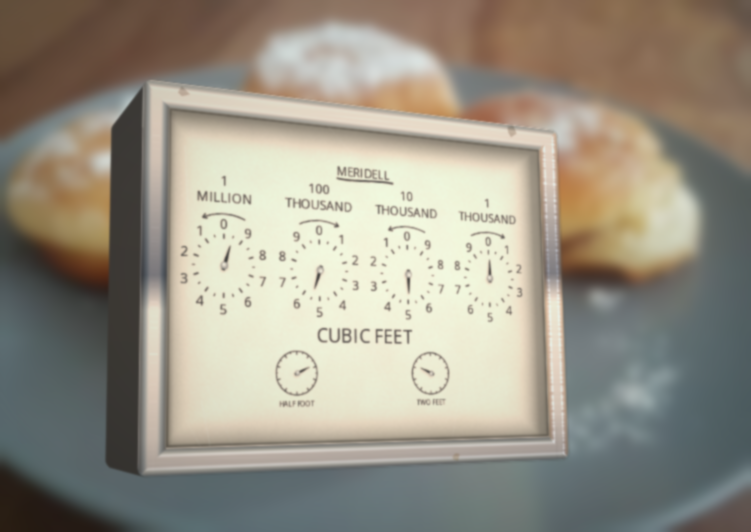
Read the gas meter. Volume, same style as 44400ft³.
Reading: 955000ft³
